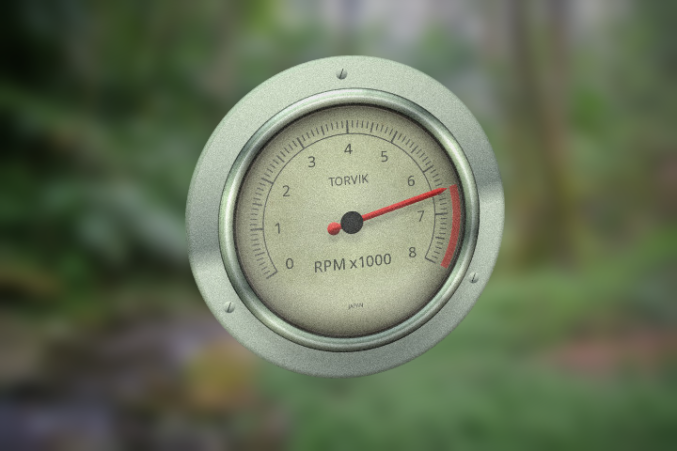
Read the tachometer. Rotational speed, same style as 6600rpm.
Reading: 6500rpm
